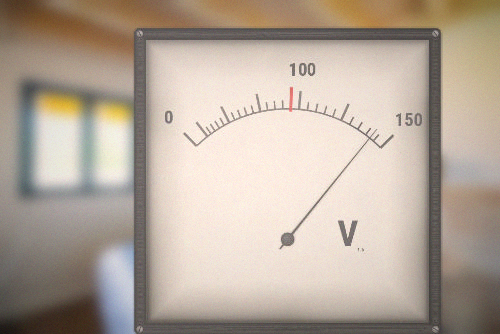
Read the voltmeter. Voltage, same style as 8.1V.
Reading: 142.5V
